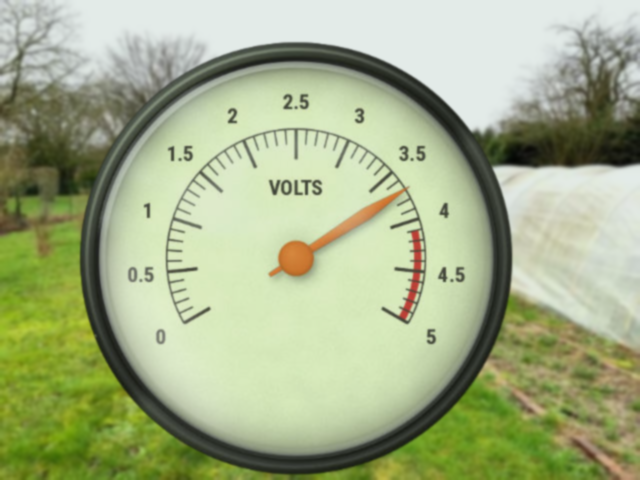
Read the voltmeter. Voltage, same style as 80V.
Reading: 3.7V
